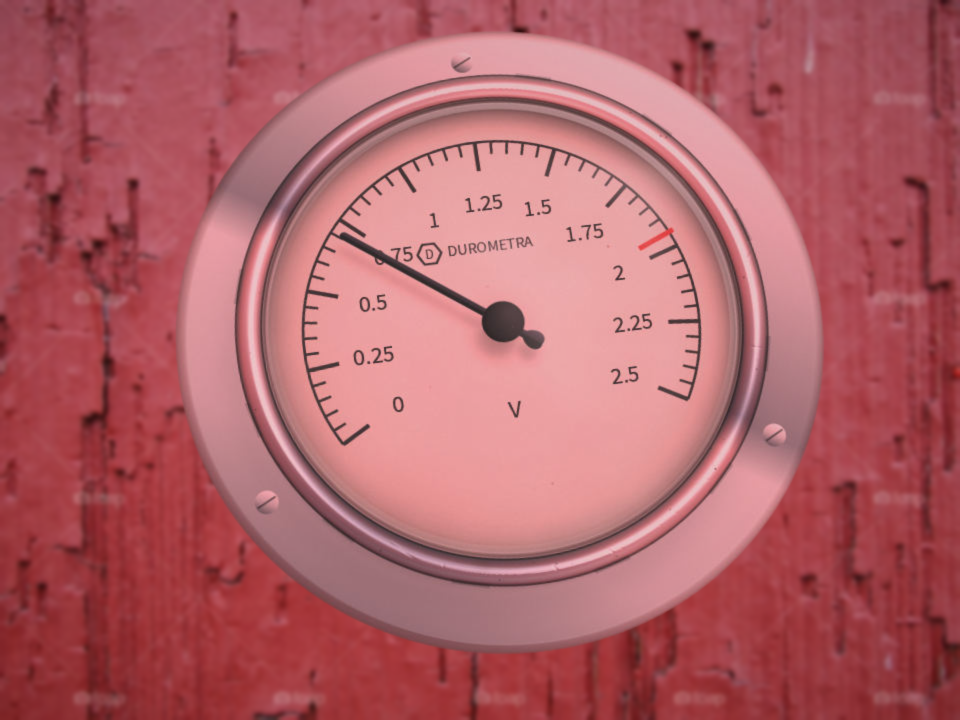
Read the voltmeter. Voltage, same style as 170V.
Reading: 0.7V
